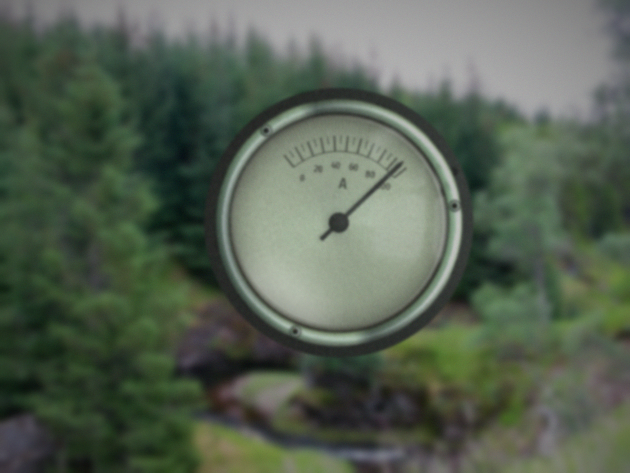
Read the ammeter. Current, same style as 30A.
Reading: 95A
